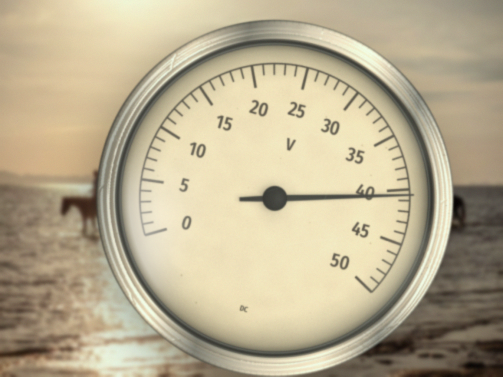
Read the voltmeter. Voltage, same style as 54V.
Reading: 40.5V
